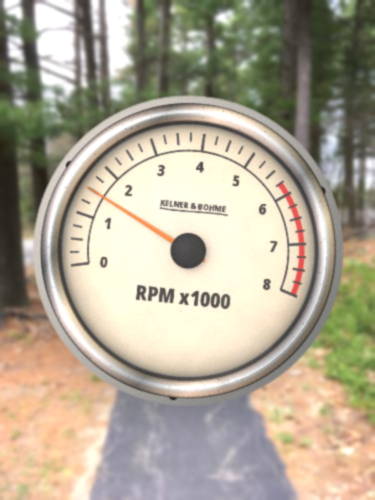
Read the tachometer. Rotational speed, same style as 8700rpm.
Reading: 1500rpm
